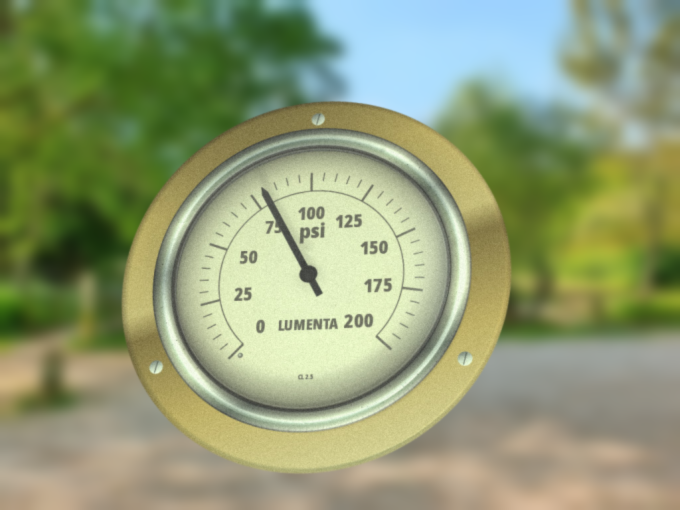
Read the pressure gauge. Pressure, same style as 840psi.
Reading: 80psi
